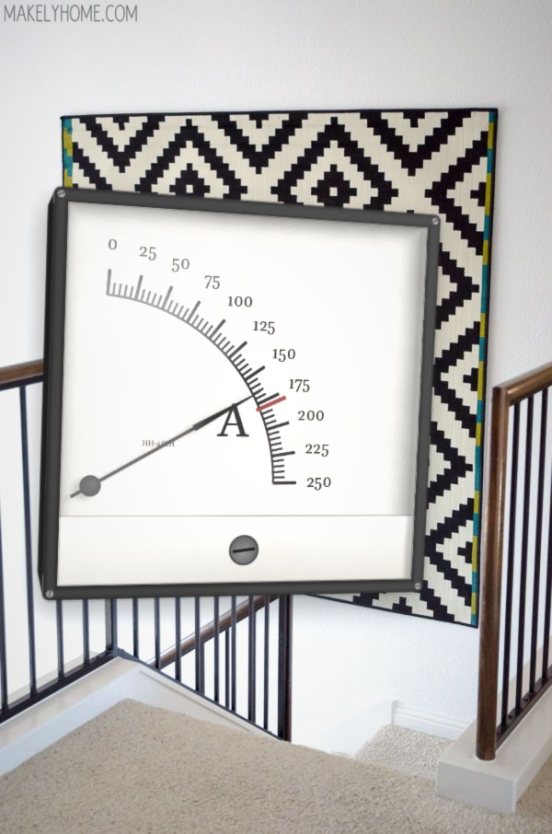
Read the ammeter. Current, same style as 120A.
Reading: 165A
